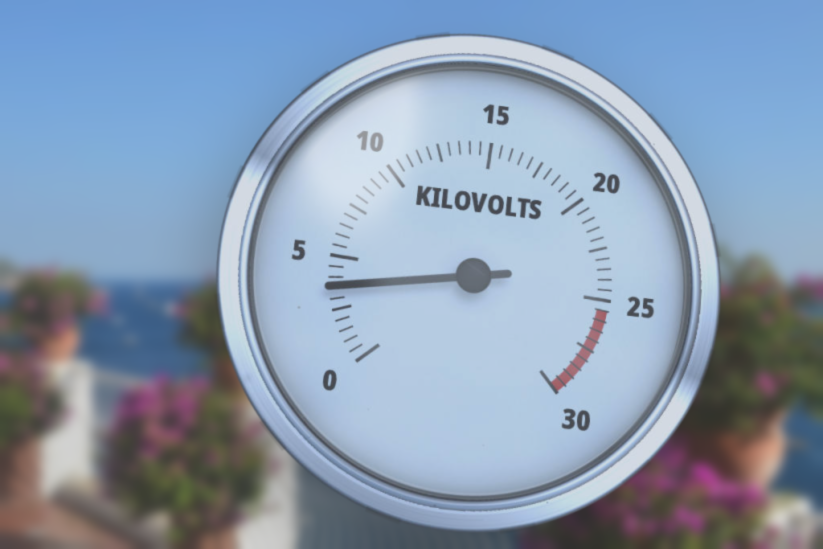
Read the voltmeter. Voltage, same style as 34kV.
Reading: 3.5kV
